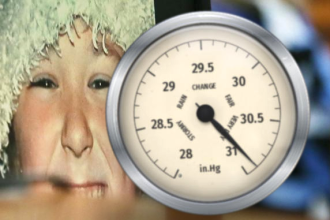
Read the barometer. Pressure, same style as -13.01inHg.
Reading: 30.9inHg
